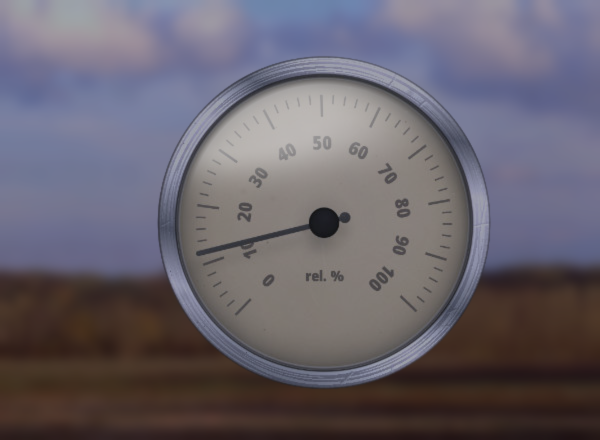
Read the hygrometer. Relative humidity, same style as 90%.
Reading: 12%
